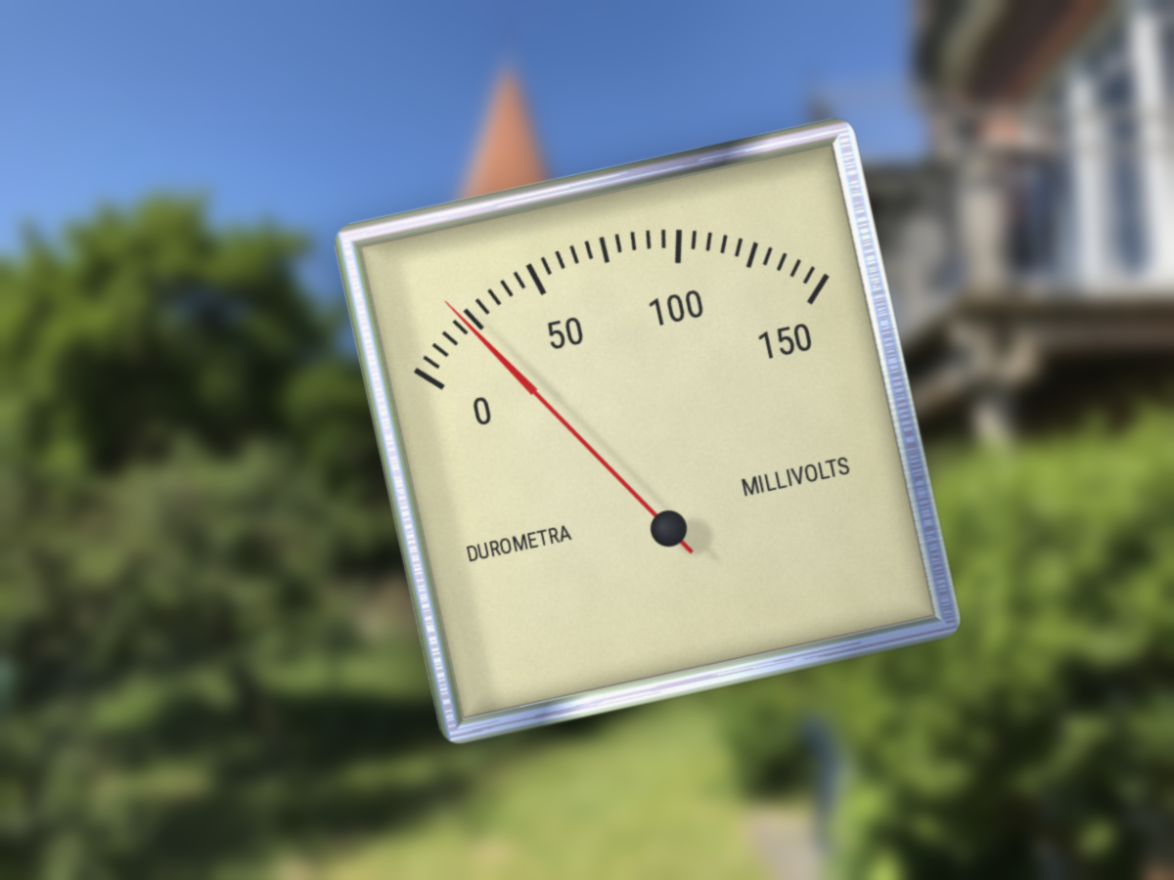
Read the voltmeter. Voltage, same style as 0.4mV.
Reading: 22.5mV
